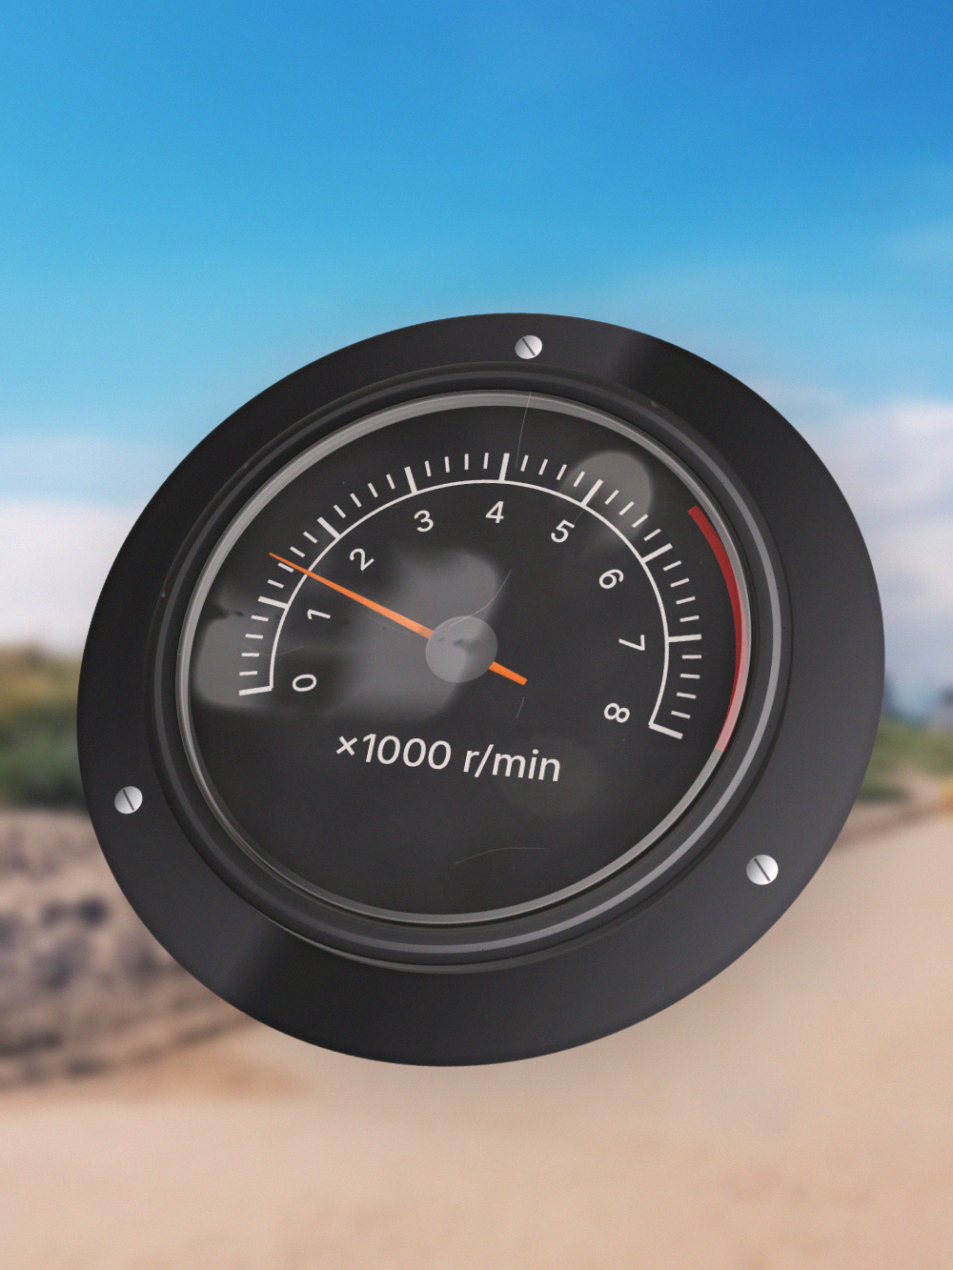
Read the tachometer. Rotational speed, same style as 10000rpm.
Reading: 1400rpm
